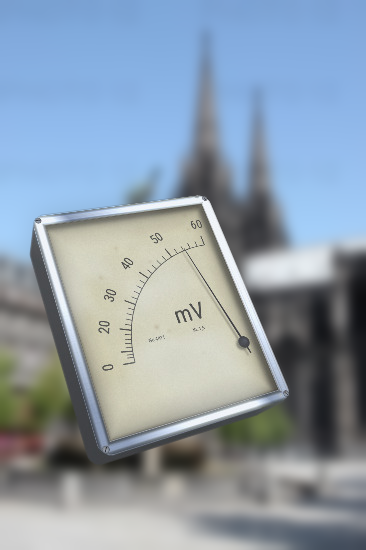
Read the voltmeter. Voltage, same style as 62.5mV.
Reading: 54mV
